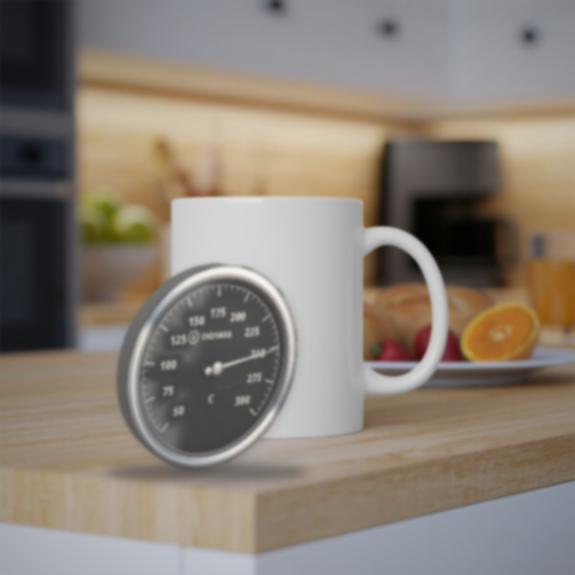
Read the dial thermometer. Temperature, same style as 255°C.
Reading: 250°C
